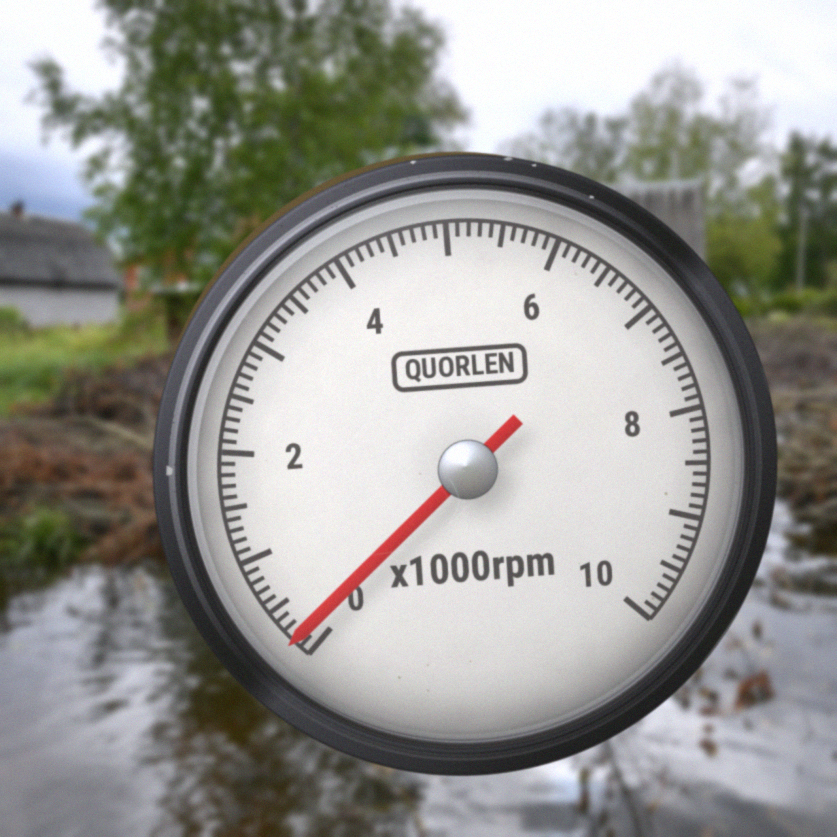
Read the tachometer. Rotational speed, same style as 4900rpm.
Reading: 200rpm
